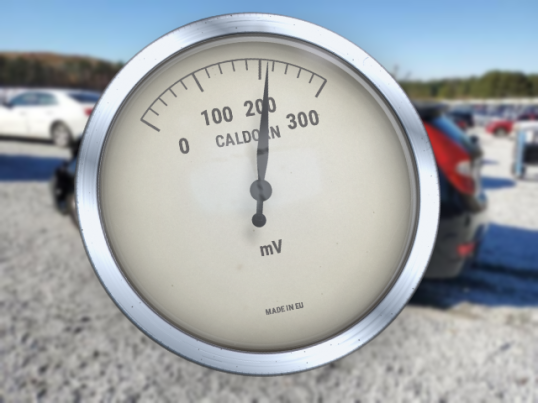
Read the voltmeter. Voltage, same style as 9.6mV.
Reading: 210mV
